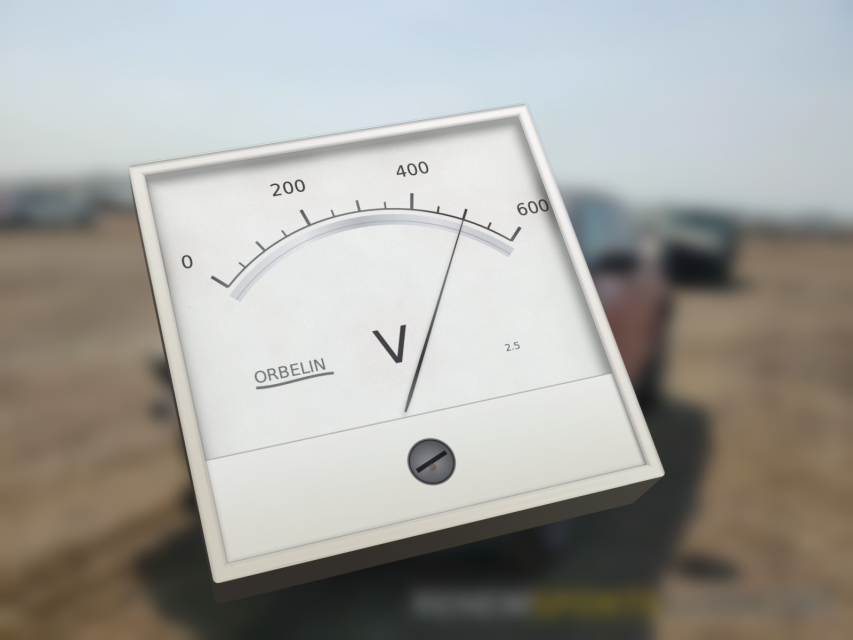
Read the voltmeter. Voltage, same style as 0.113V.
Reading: 500V
